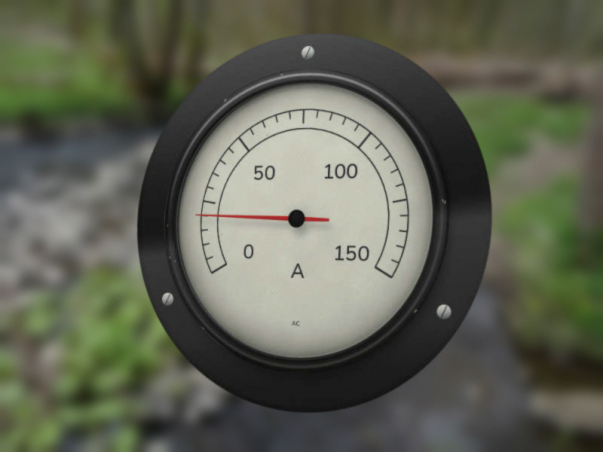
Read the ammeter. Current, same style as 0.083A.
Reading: 20A
